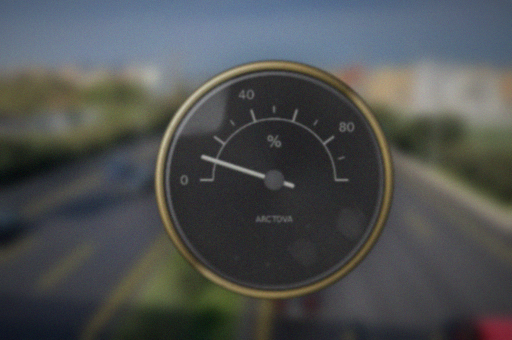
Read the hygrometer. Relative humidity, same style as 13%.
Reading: 10%
